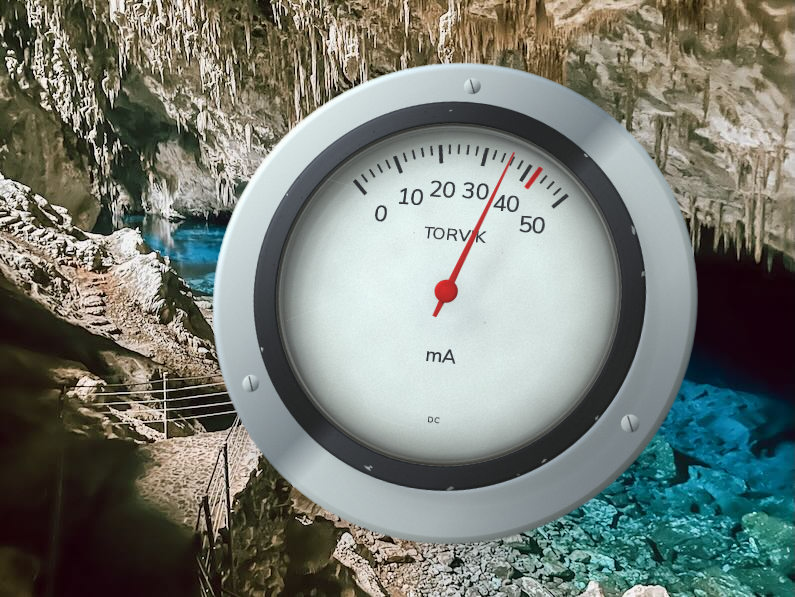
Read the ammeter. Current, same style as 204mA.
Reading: 36mA
